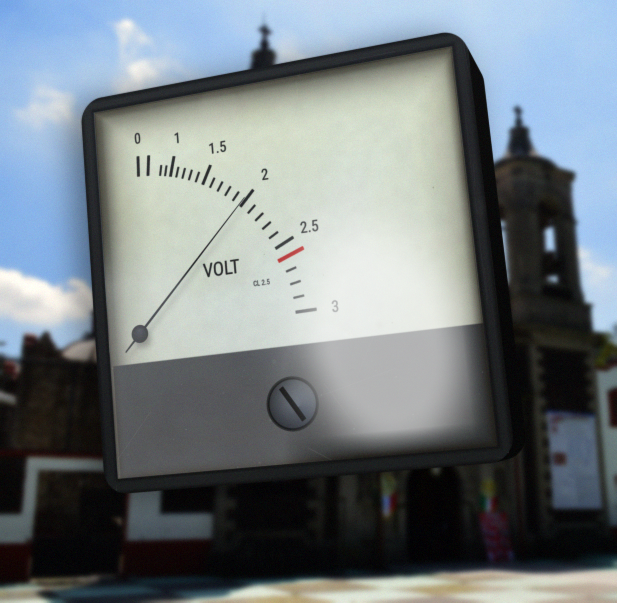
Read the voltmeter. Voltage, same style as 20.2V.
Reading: 2V
